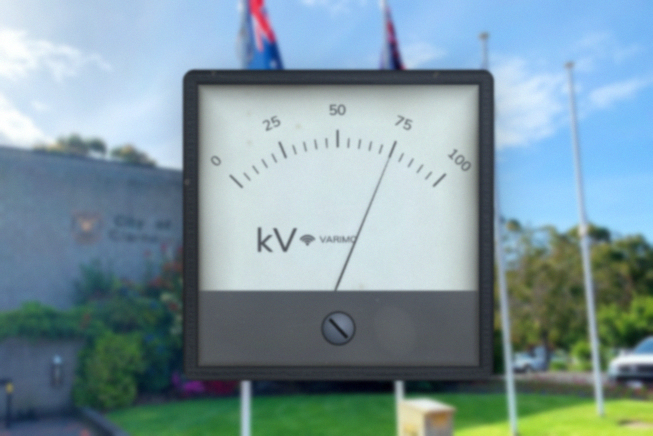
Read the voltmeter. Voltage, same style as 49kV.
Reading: 75kV
